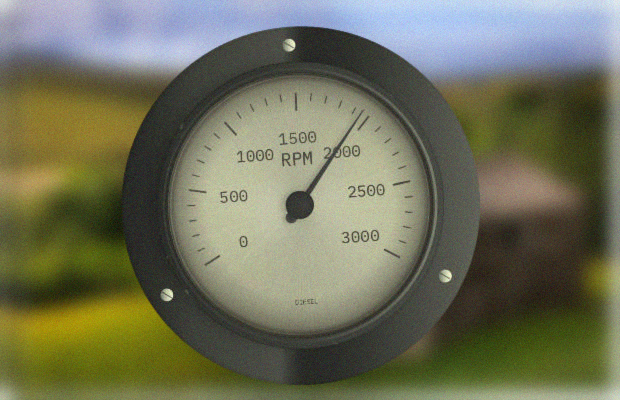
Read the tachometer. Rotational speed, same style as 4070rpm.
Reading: 1950rpm
